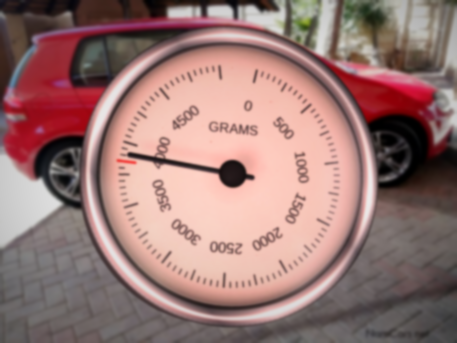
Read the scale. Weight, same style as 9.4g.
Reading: 3900g
